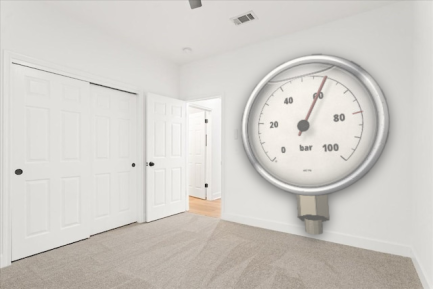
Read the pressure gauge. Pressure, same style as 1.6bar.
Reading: 60bar
